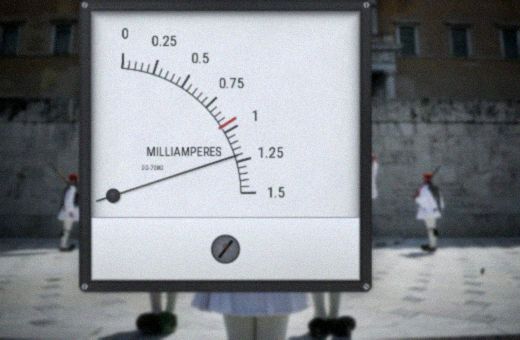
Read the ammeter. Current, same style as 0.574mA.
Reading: 1.2mA
